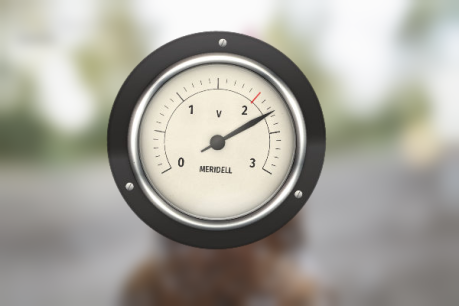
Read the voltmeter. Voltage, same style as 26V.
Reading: 2.25V
